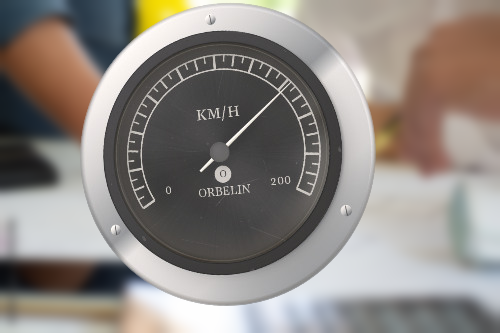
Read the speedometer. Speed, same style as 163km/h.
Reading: 142.5km/h
